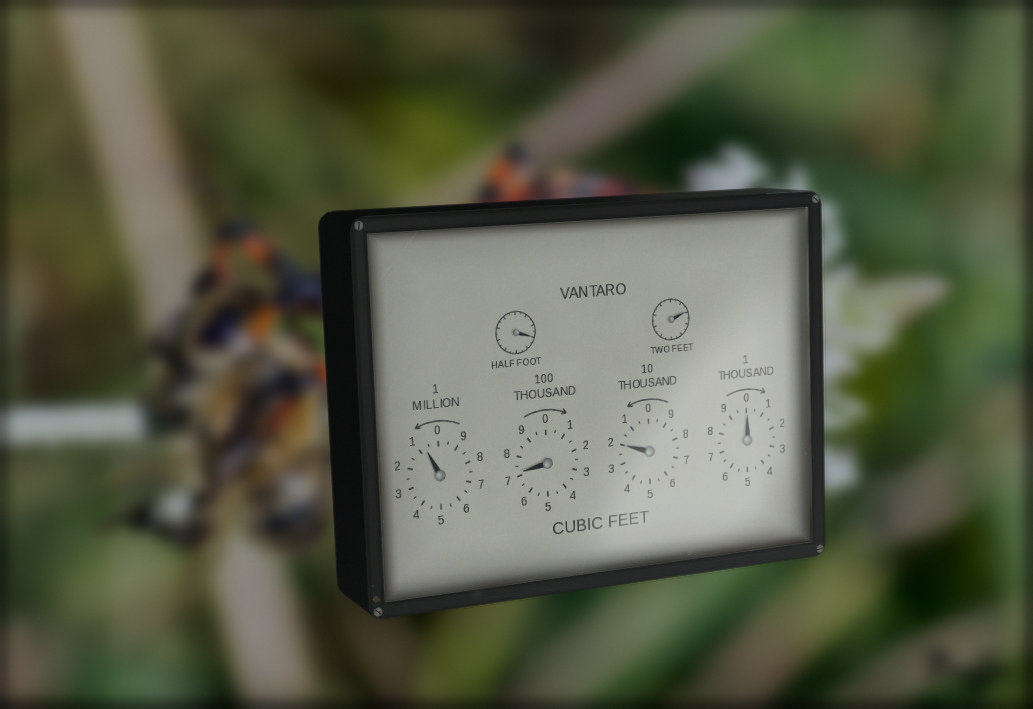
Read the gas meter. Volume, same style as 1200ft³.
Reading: 72000ft³
